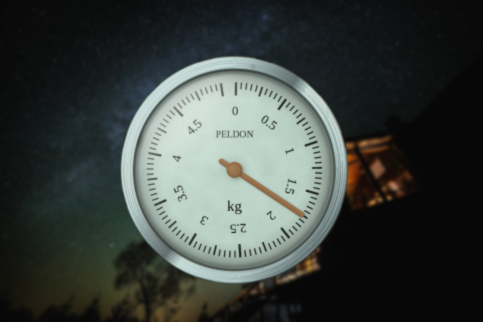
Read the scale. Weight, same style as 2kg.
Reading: 1.75kg
